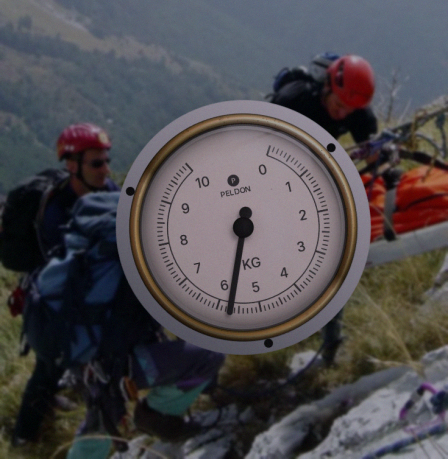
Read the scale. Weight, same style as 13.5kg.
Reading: 5.7kg
